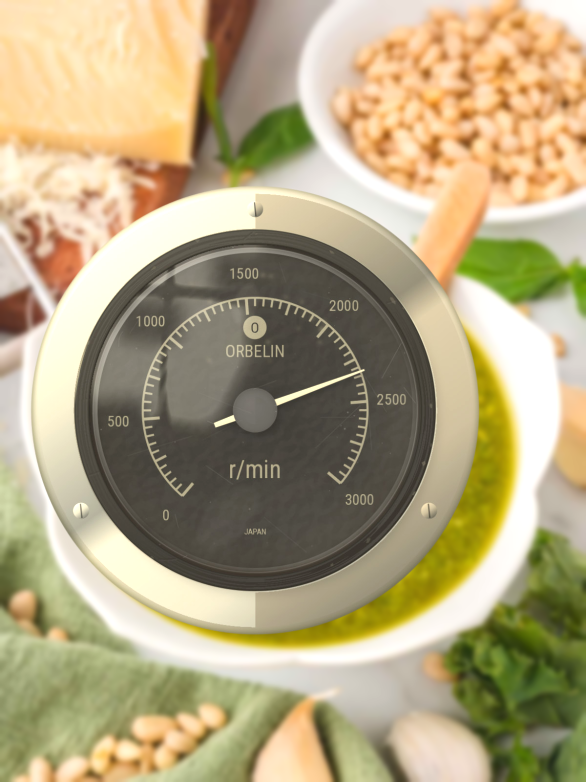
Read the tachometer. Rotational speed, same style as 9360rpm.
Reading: 2325rpm
